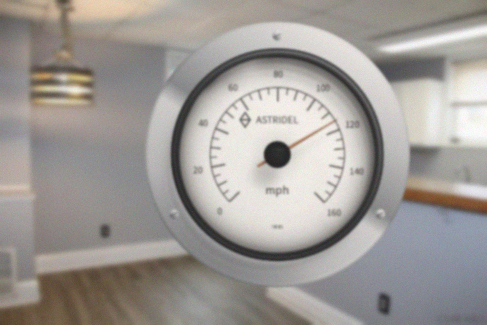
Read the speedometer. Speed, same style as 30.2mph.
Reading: 115mph
